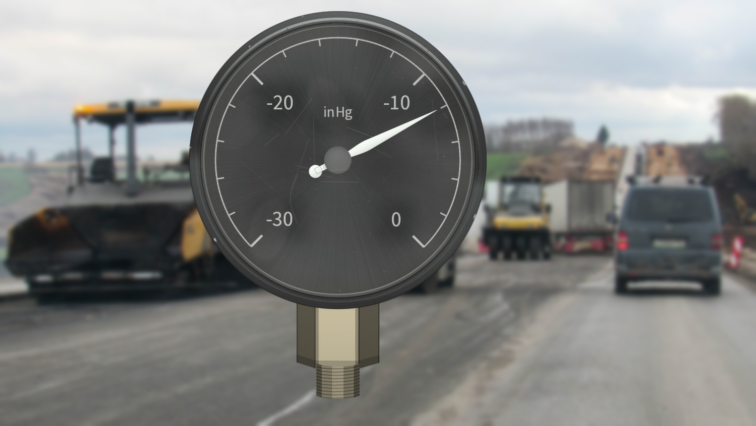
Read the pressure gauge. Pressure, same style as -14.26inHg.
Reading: -8inHg
